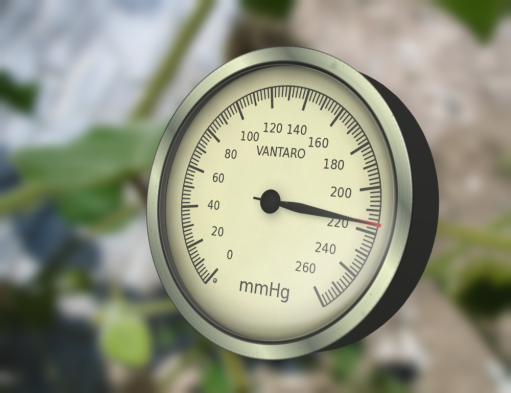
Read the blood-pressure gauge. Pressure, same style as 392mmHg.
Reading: 216mmHg
